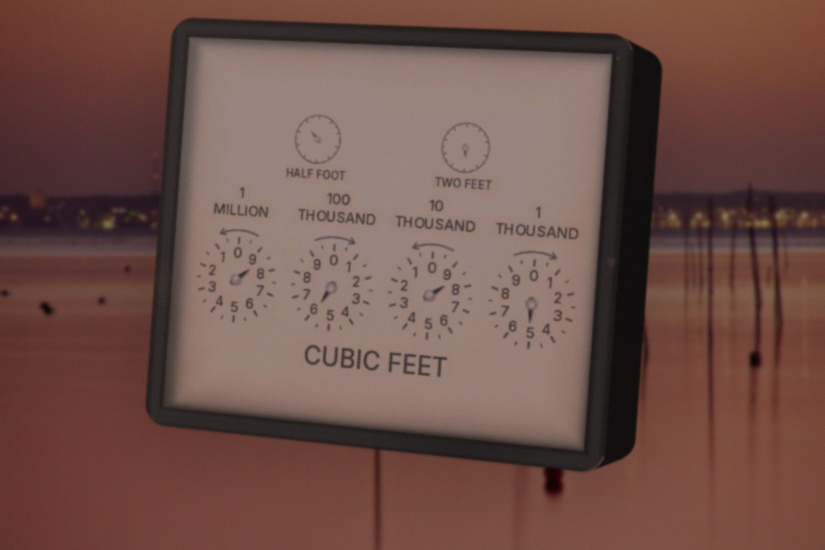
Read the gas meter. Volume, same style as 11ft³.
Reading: 858500ft³
